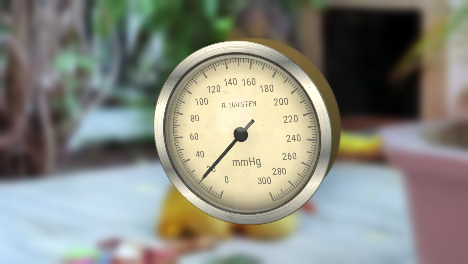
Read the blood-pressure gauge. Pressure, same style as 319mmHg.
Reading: 20mmHg
